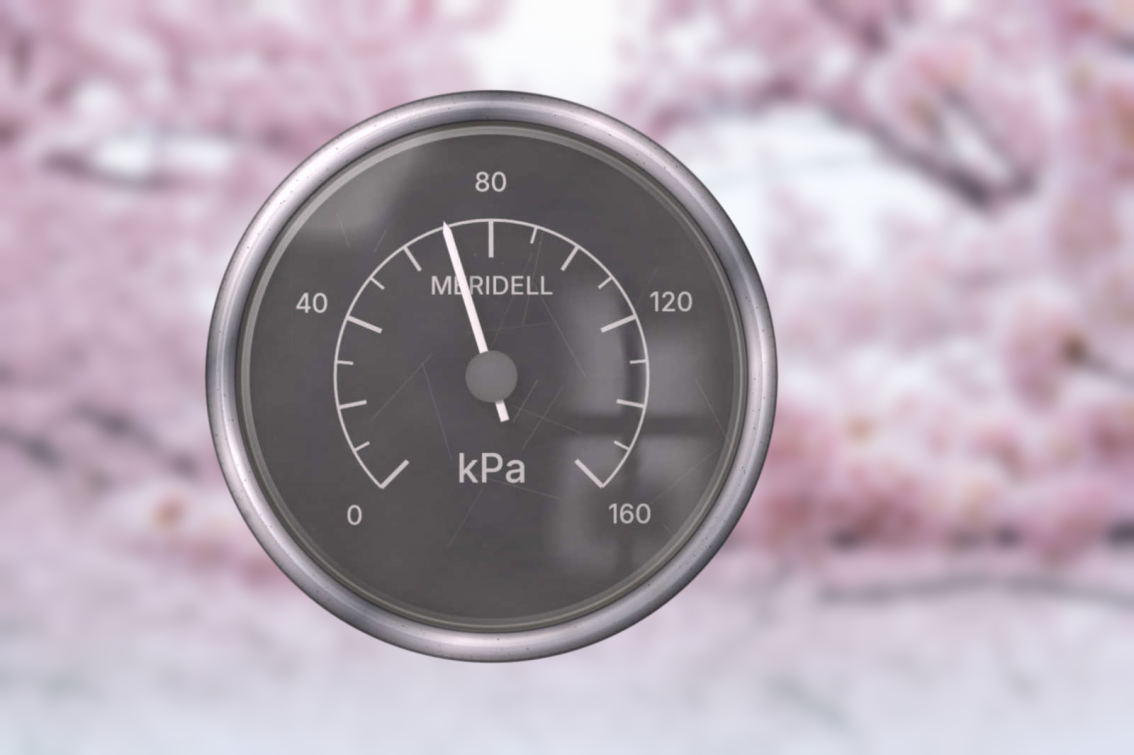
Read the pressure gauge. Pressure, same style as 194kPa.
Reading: 70kPa
